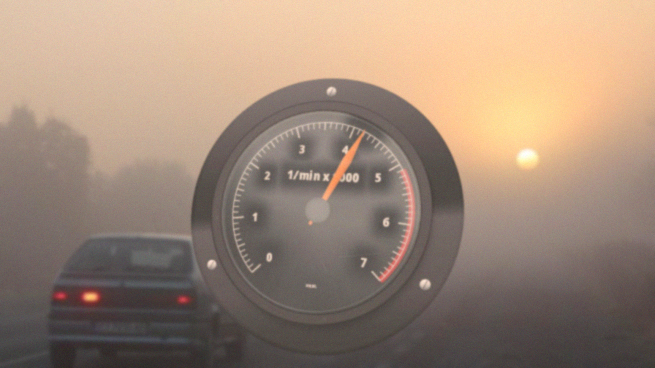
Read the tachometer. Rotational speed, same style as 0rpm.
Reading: 4200rpm
